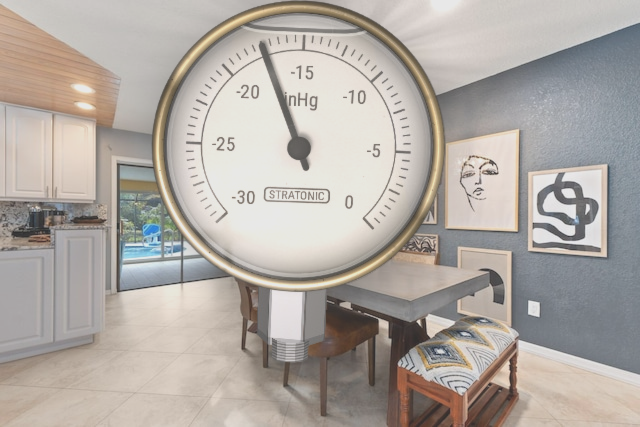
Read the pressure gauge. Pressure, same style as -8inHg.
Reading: -17.5inHg
